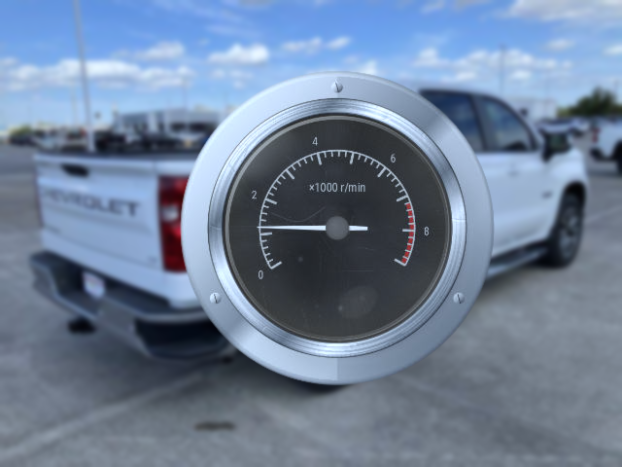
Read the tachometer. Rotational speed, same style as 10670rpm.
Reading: 1200rpm
